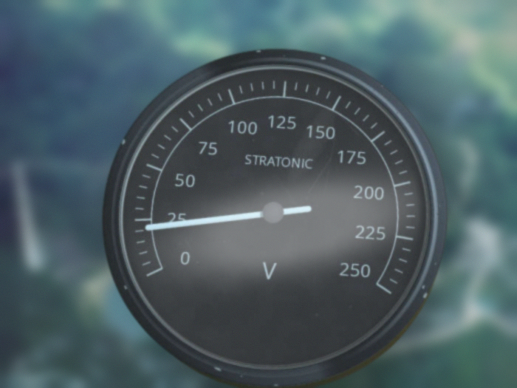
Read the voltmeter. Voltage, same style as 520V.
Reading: 20V
